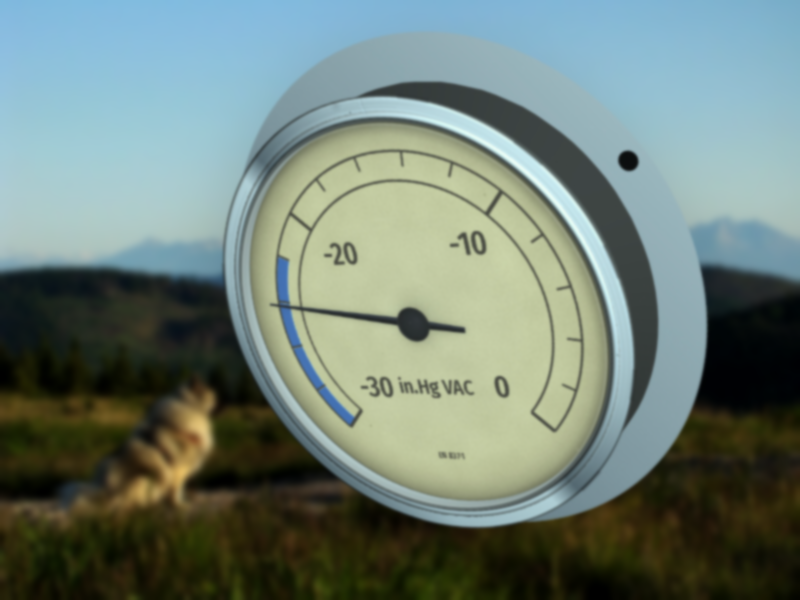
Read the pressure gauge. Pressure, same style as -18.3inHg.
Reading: -24inHg
